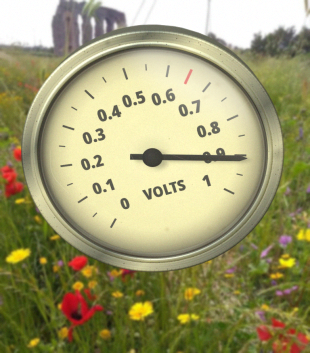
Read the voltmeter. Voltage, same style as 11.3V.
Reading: 0.9V
